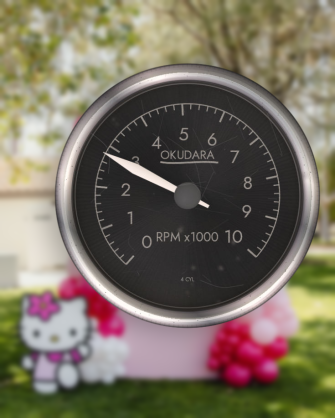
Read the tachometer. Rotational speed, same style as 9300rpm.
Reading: 2800rpm
